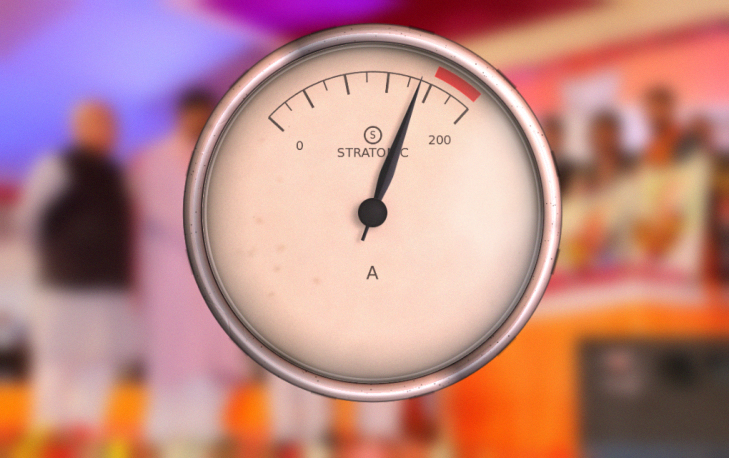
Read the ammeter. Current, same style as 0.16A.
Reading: 150A
